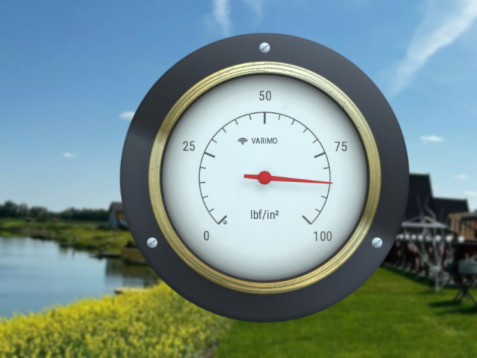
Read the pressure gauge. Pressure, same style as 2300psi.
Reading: 85psi
